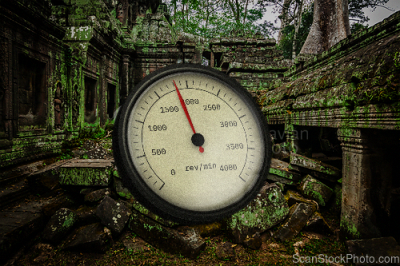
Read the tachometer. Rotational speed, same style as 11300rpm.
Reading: 1800rpm
